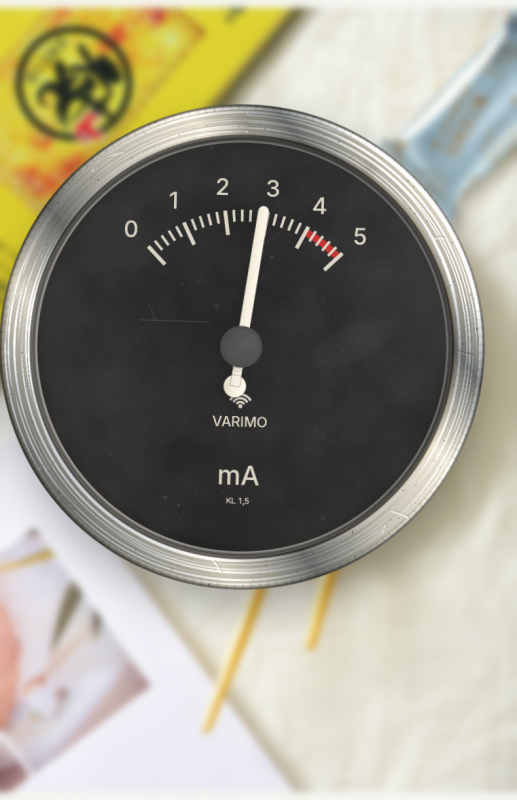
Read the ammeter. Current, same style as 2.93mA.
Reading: 2.9mA
